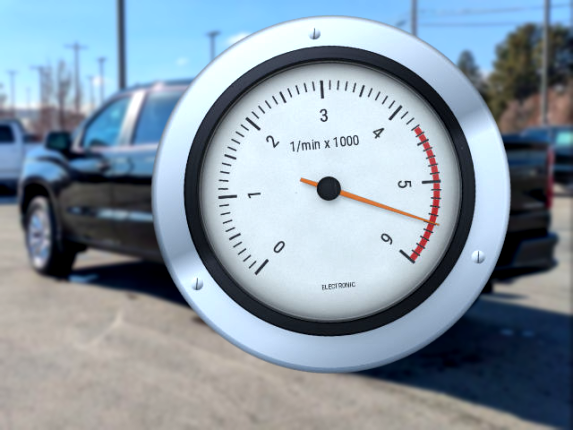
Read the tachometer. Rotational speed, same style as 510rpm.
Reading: 5500rpm
